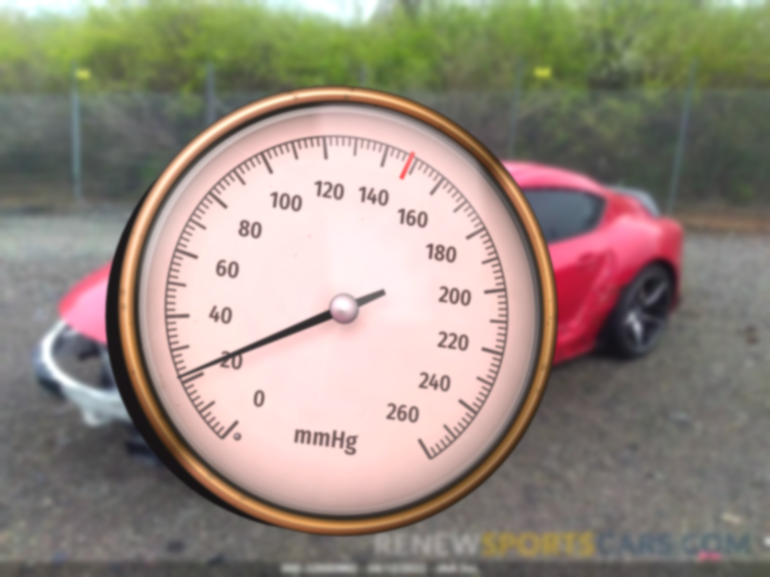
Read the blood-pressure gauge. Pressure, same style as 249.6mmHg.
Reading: 22mmHg
